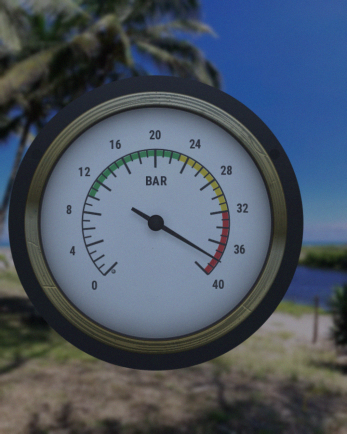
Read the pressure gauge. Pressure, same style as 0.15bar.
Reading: 38bar
